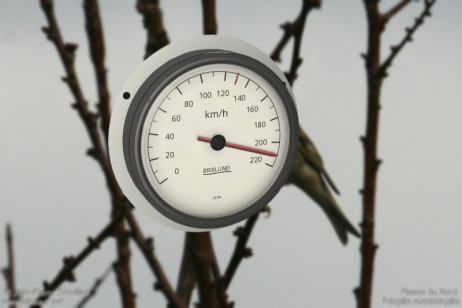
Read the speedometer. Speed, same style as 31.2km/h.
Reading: 210km/h
